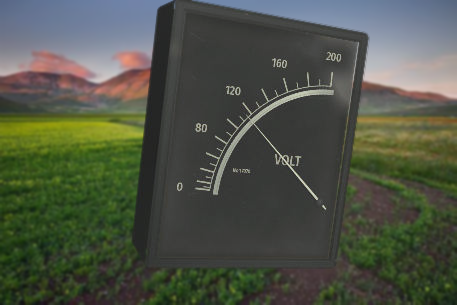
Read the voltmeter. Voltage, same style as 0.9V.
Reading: 115V
